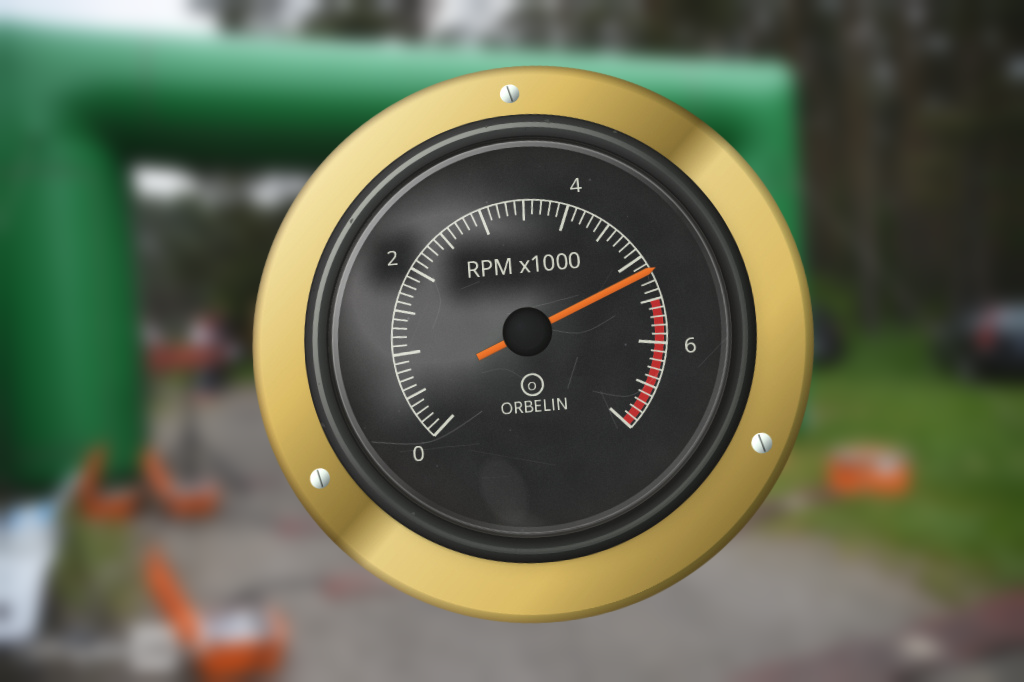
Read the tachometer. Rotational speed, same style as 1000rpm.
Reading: 5200rpm
